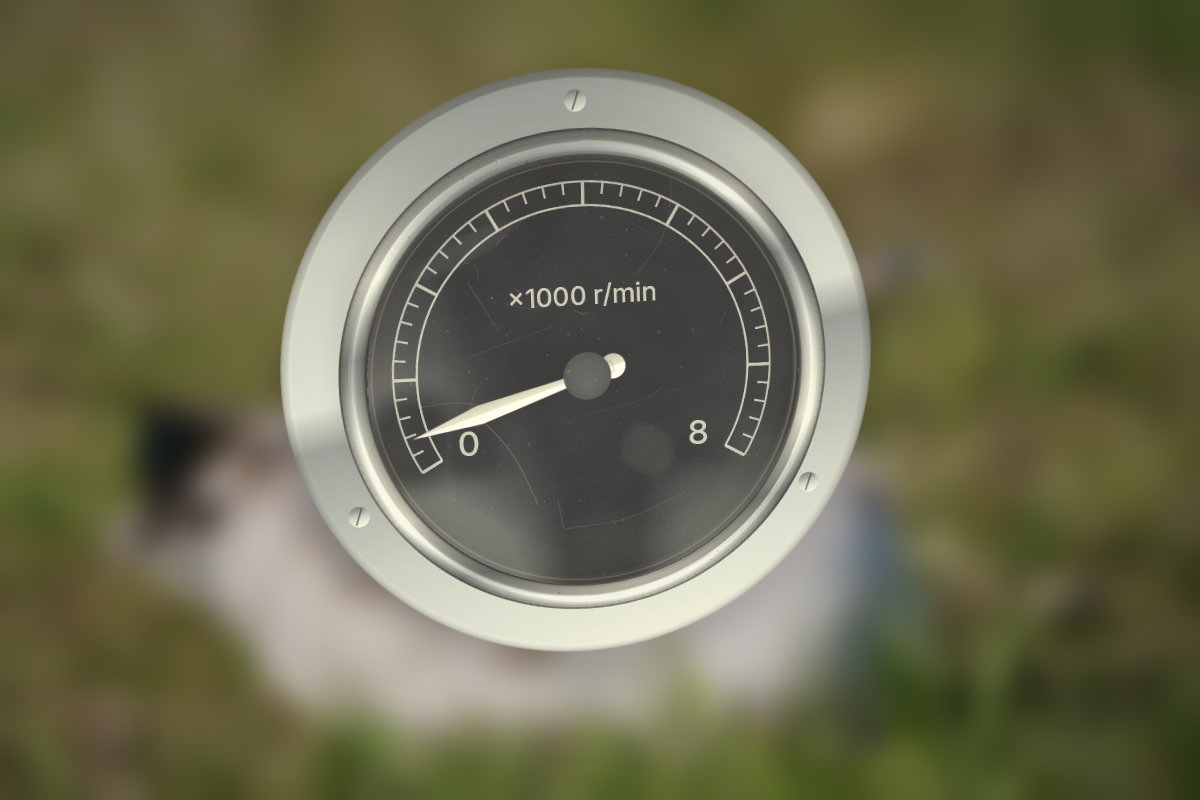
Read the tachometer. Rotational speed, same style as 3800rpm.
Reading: 400rpm
